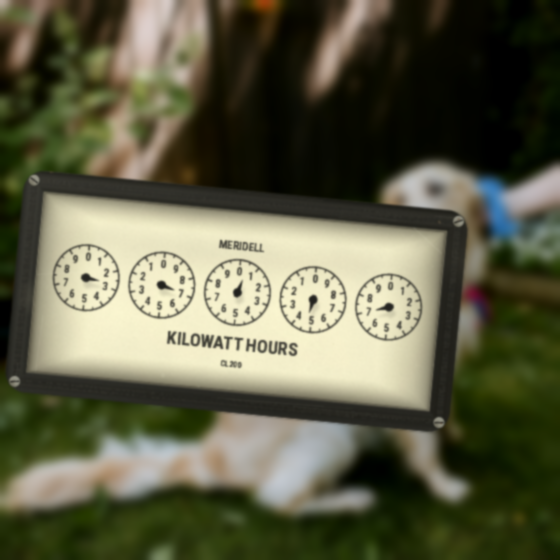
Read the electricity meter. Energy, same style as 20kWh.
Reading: 27047kWh
